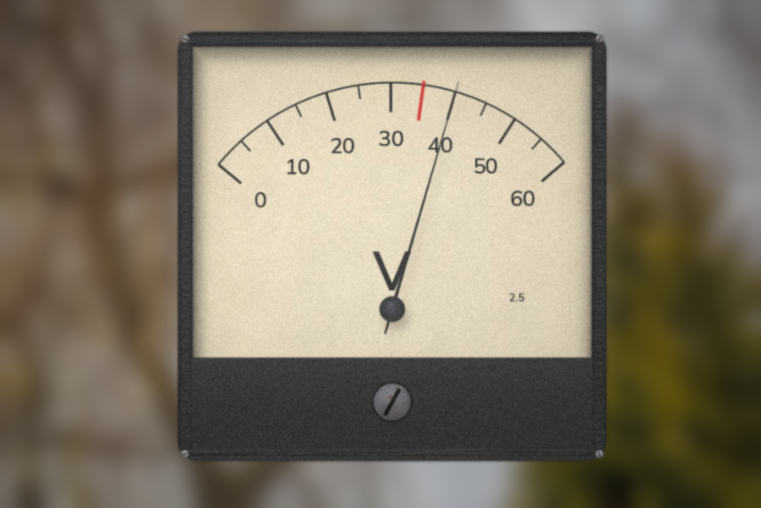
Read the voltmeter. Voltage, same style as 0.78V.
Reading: 40V
